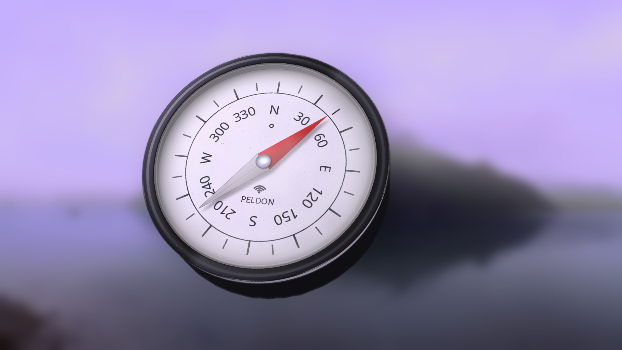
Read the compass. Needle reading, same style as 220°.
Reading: 45°
